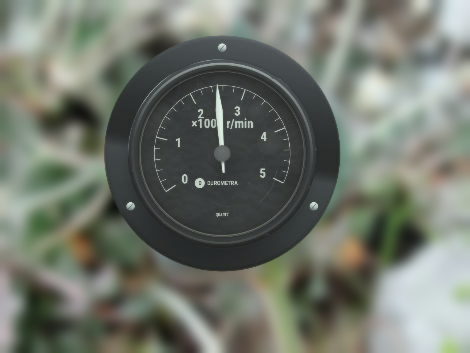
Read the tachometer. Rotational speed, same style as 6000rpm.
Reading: 2500rpm
